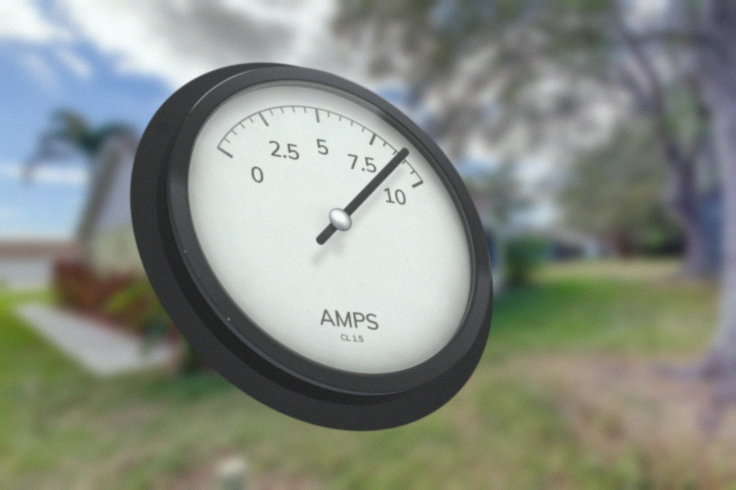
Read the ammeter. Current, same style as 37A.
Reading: 8.75A
